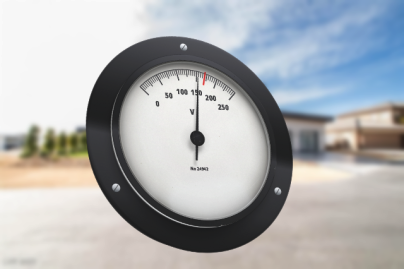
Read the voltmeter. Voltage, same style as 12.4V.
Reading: 150V
